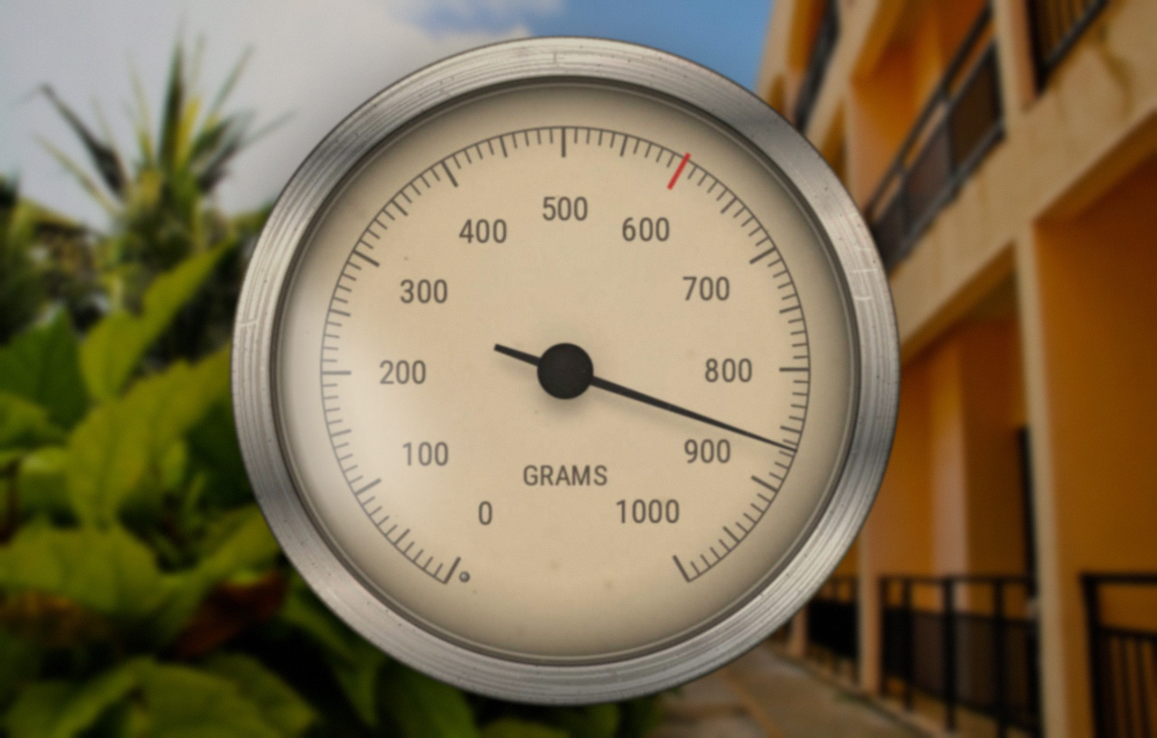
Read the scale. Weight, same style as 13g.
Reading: 865g
